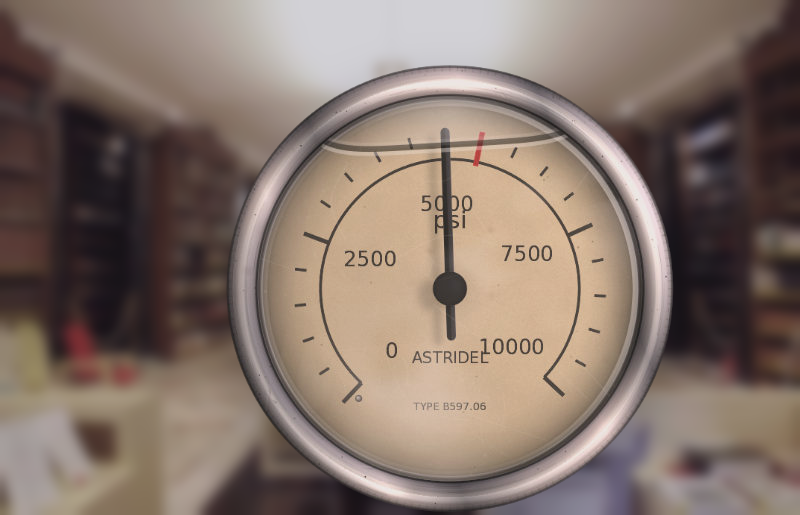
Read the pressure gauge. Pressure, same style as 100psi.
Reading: 5000psi
